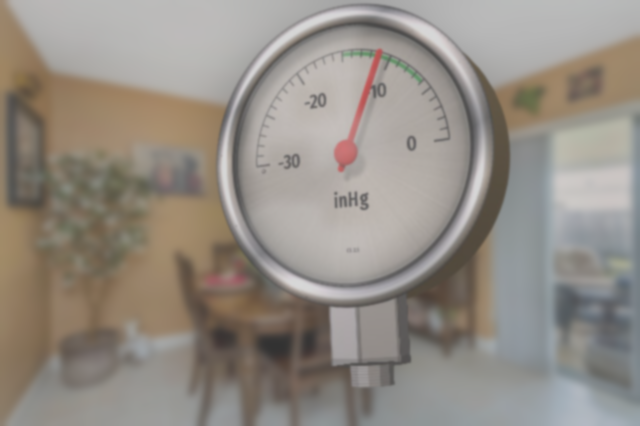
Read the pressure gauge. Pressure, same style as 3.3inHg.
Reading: -11inHg
